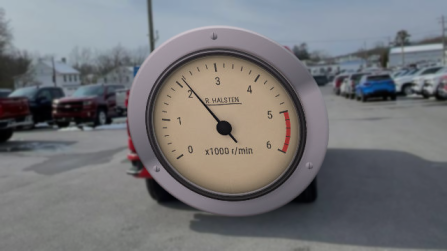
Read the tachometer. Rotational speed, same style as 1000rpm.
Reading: 2200rpm
